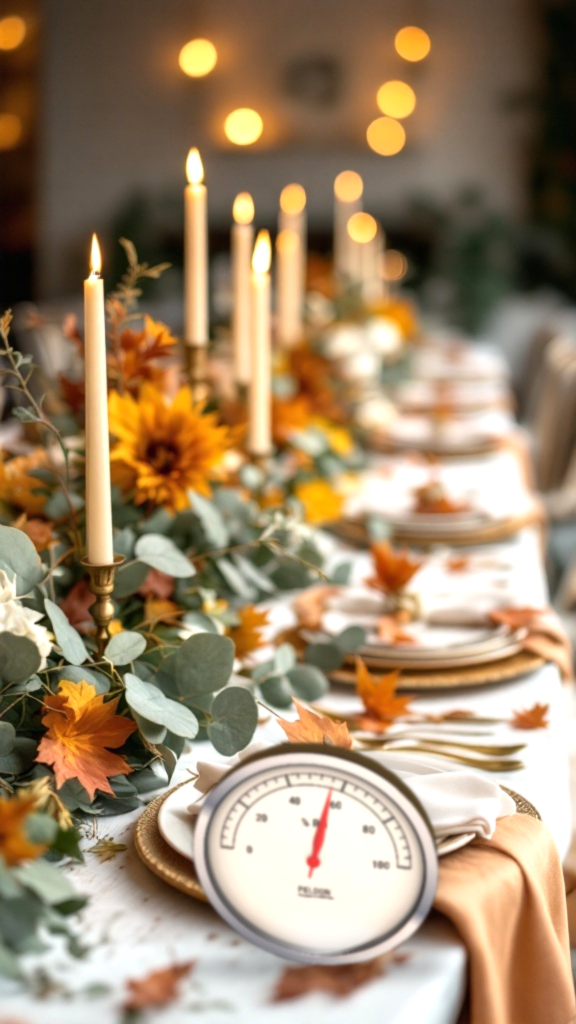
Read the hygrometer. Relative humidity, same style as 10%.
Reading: 56%
